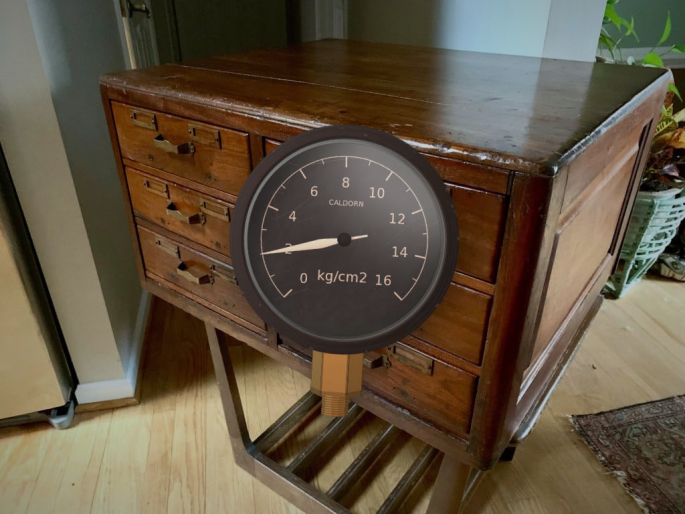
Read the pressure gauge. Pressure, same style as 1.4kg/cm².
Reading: 2kg/cm²
